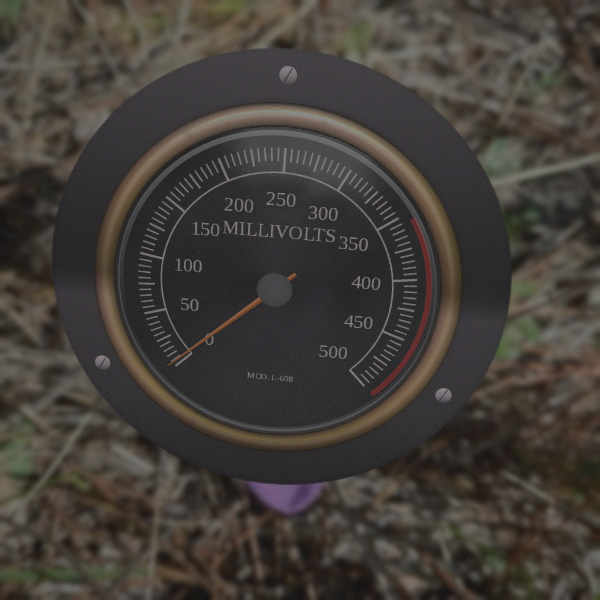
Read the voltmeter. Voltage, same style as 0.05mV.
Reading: 5mV
